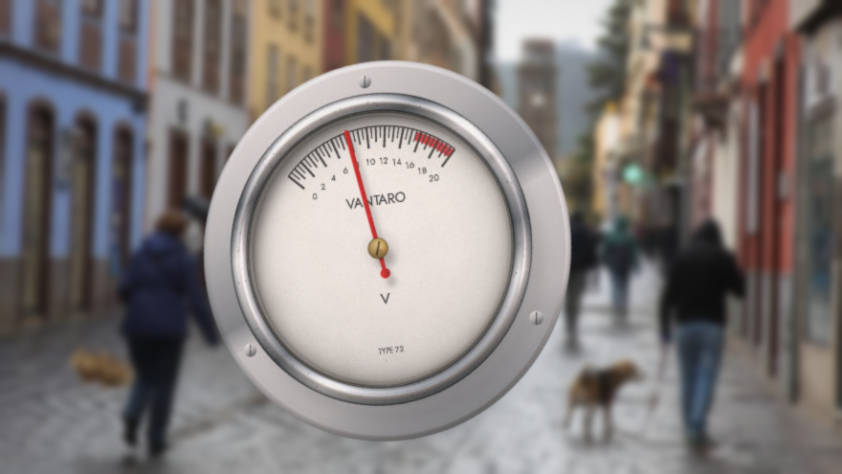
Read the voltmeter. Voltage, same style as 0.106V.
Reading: 8V
